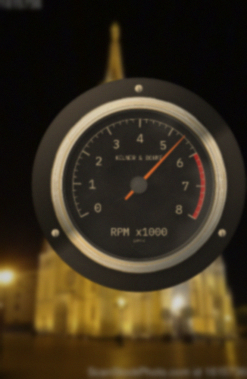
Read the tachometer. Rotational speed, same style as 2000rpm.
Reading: 5400rpm
